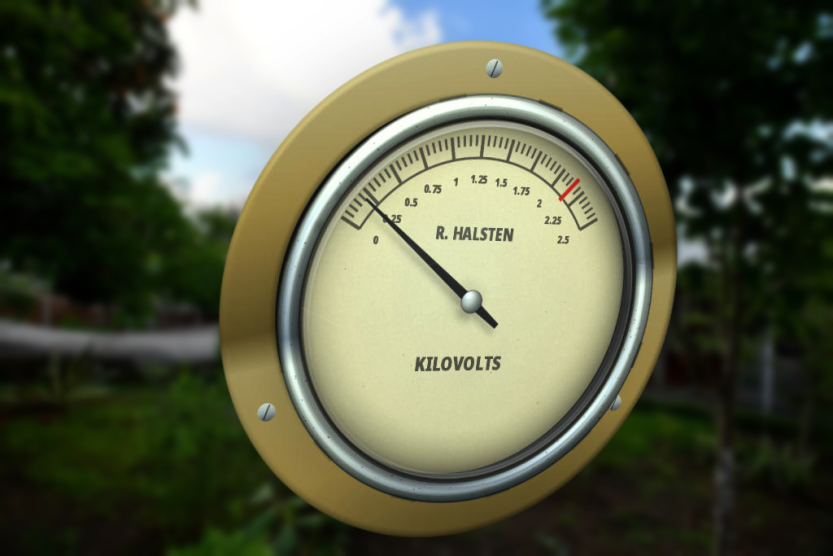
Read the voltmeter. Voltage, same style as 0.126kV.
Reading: 0.2kV
